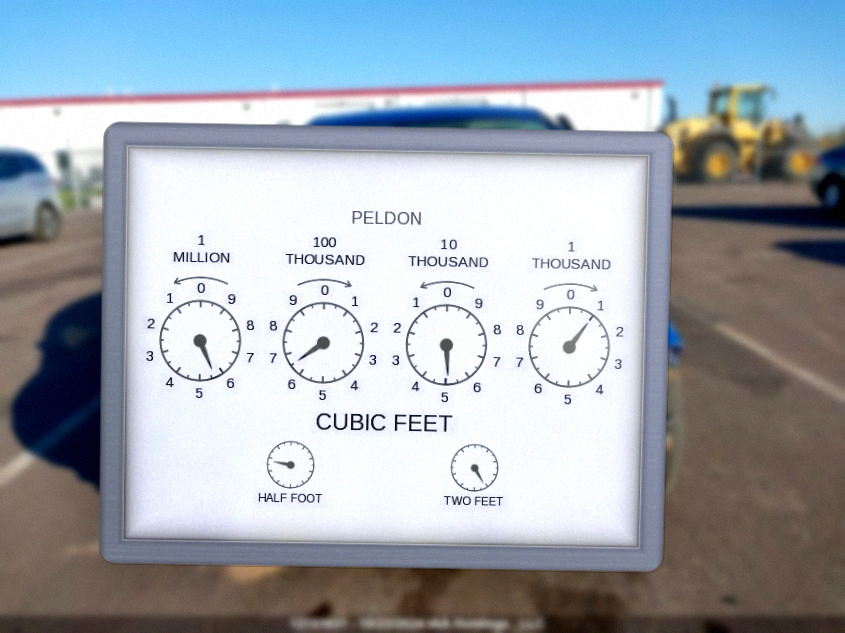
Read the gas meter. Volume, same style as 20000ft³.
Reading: 565100ft³
